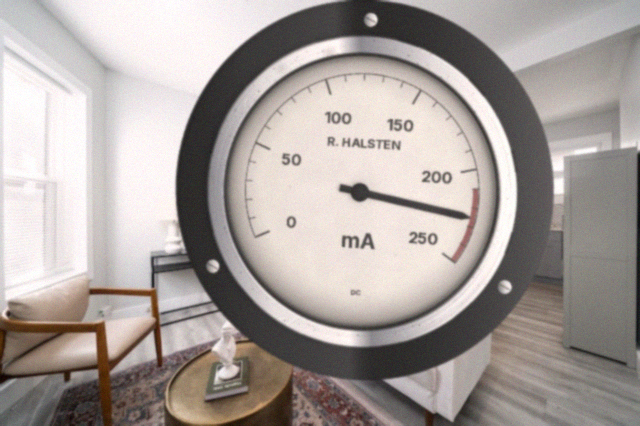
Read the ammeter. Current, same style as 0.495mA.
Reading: 225mA
